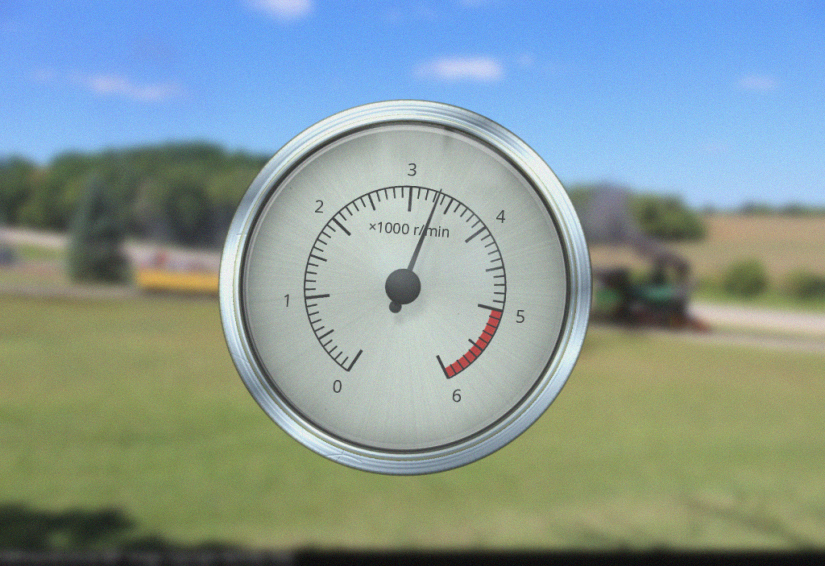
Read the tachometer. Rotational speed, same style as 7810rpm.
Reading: 3350rpm
